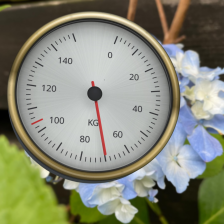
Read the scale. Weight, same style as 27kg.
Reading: 70kg
